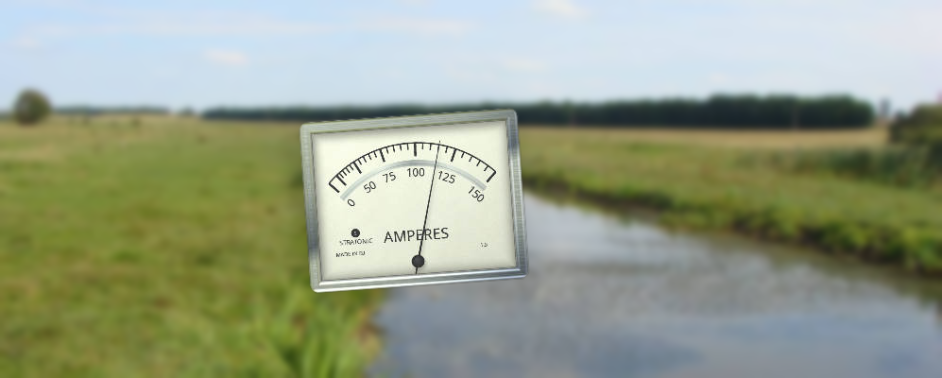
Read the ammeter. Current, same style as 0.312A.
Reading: 115A
